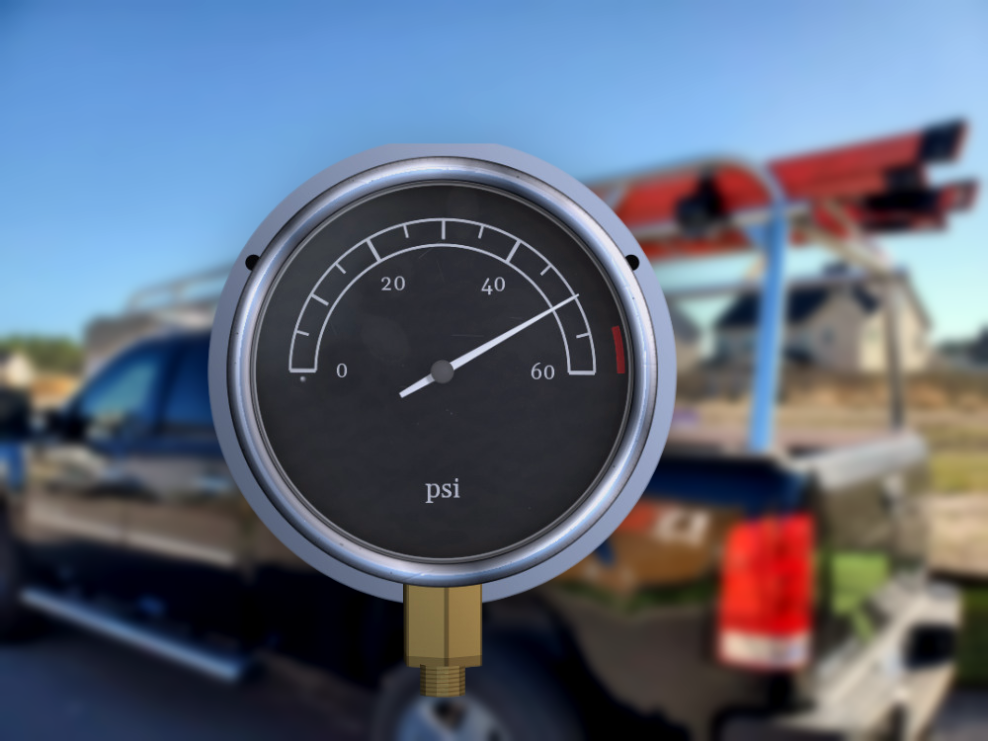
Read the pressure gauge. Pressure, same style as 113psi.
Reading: 50psi
